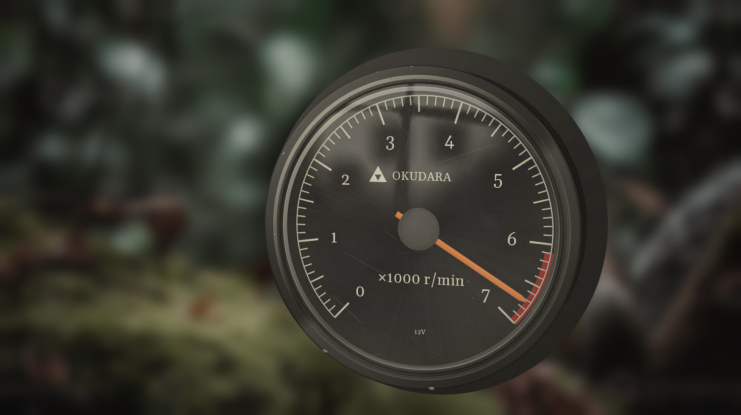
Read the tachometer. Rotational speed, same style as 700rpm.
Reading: 6700rpm
